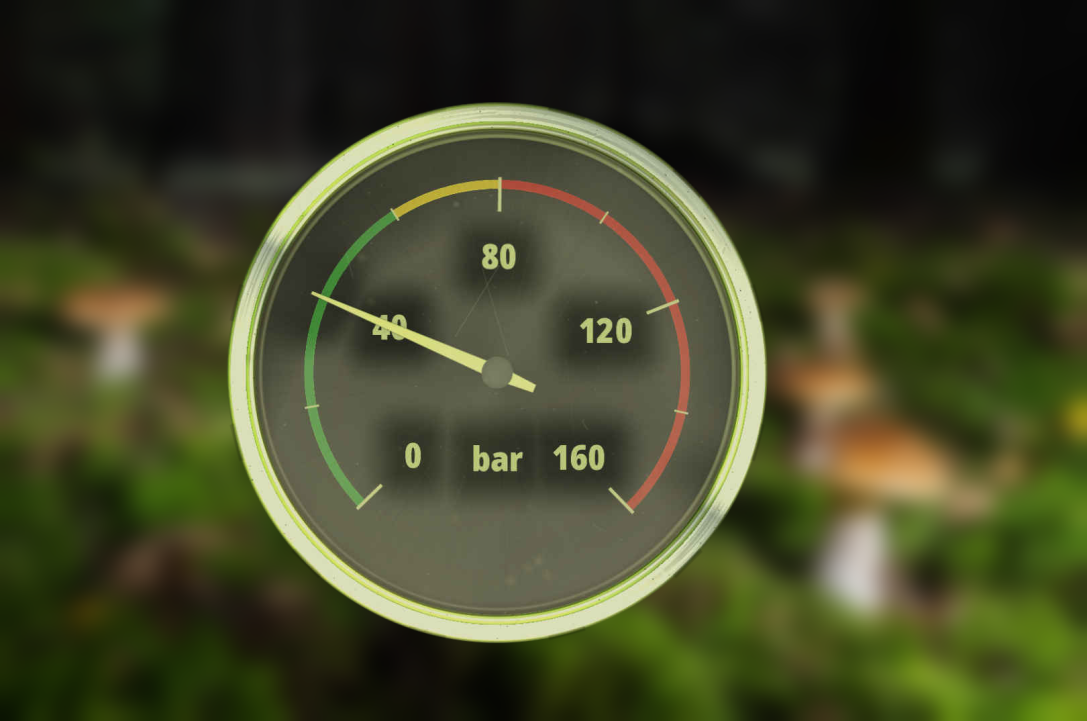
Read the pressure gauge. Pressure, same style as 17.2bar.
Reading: 40bar
